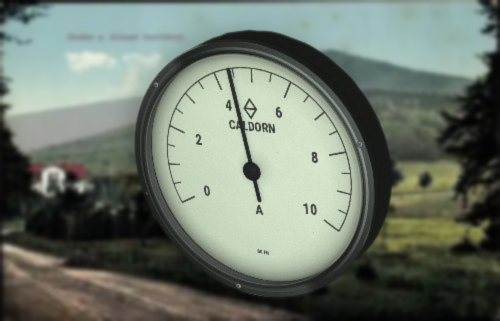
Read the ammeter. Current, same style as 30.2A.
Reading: 4.5A
